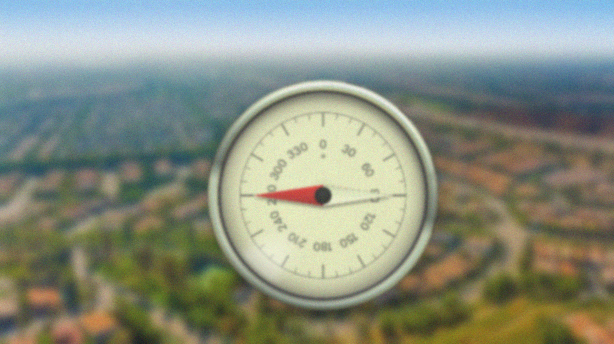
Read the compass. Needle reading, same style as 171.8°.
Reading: 270°
